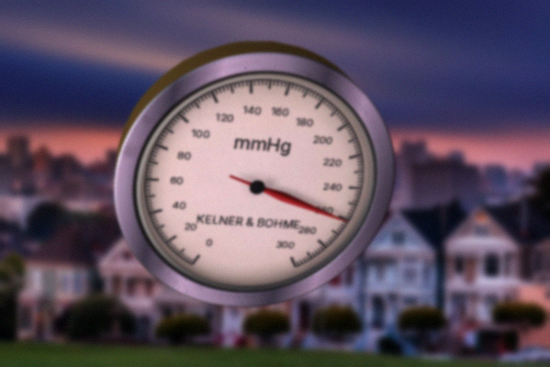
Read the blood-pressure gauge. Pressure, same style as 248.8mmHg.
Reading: 260mmHg
